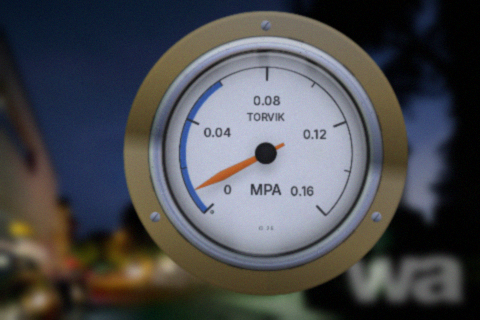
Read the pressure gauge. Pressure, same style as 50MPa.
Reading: 0.01MPa
